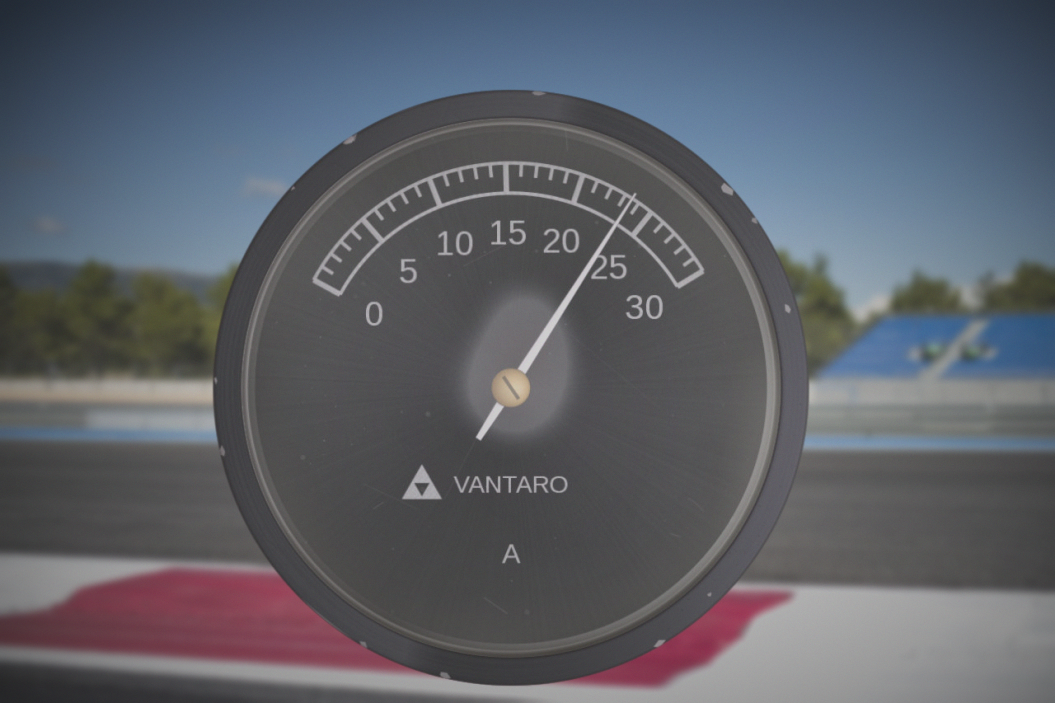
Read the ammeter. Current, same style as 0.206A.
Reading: 23.5A
